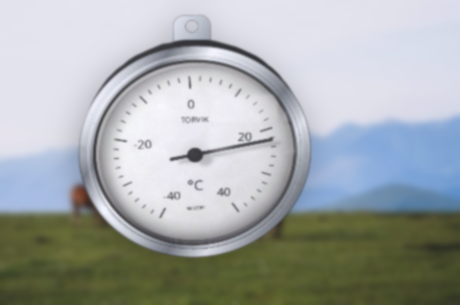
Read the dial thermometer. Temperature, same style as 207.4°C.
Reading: 22°C
